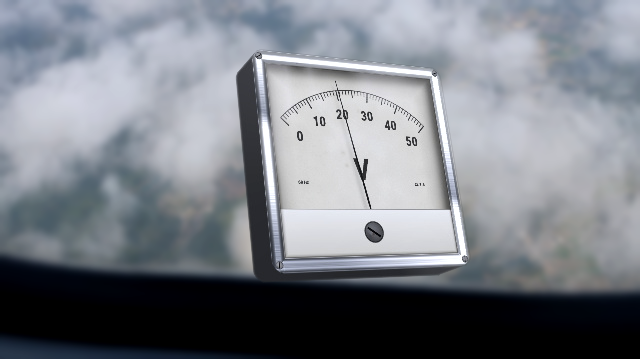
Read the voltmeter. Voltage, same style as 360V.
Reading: 20V
